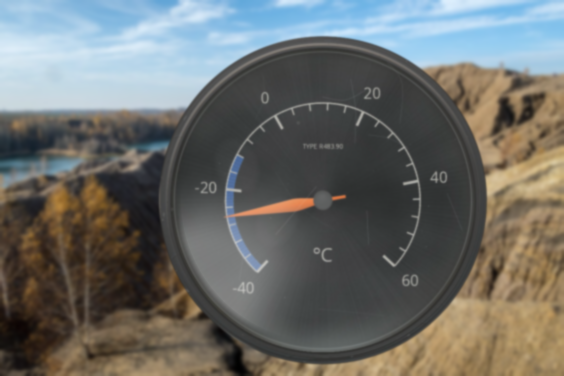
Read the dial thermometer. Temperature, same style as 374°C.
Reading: -26°C
